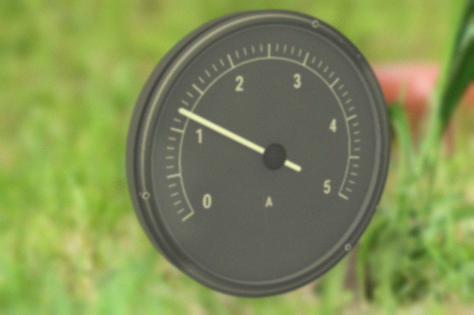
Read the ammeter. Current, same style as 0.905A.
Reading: 1.2A
